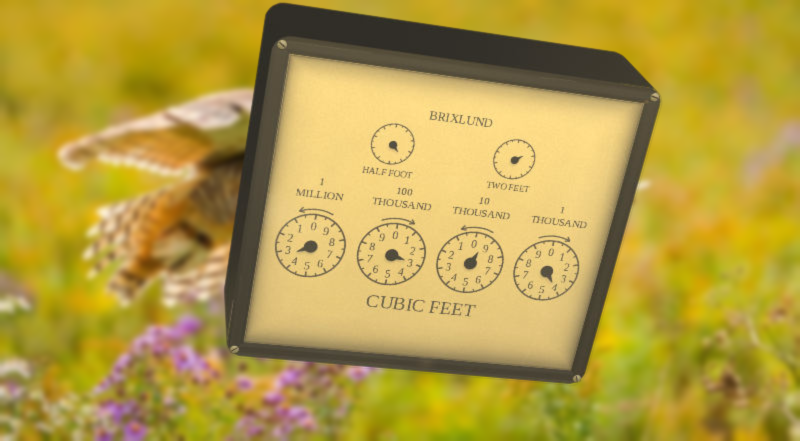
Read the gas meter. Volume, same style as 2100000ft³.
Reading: 329400ft³
